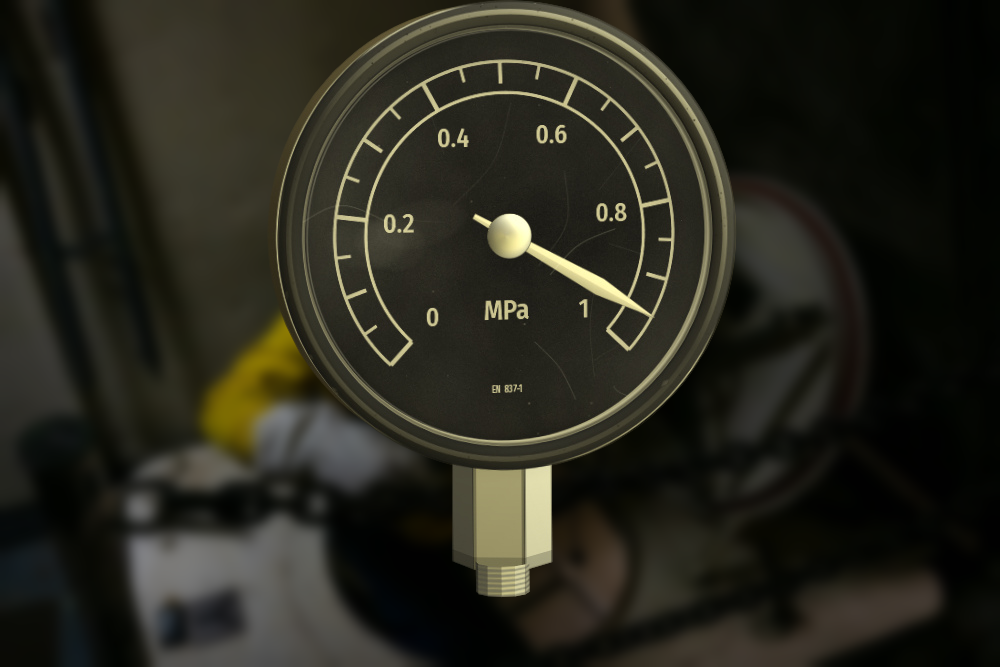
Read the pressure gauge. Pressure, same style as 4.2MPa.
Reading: 0.95MPa
